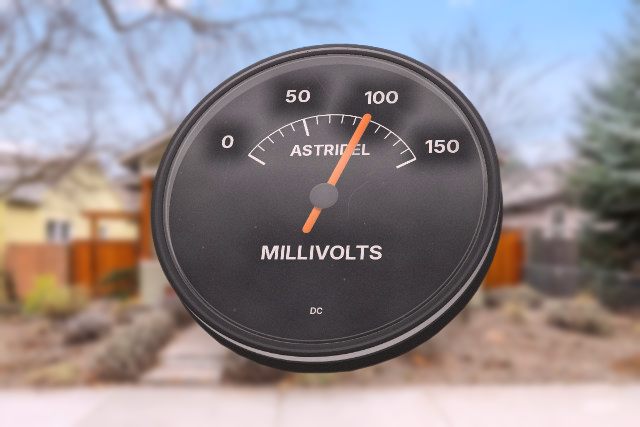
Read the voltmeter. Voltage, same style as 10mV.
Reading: 100mV
